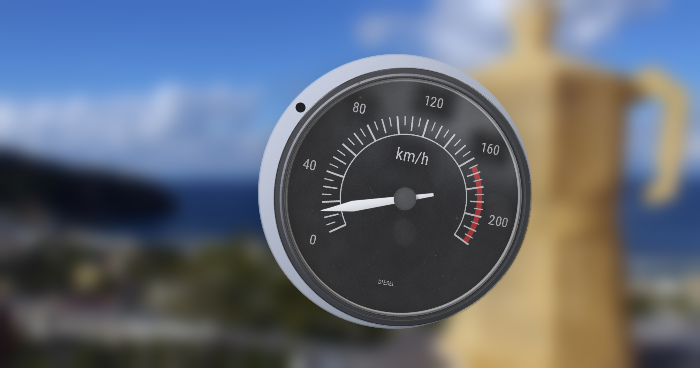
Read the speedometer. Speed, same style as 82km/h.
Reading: 15km/h
